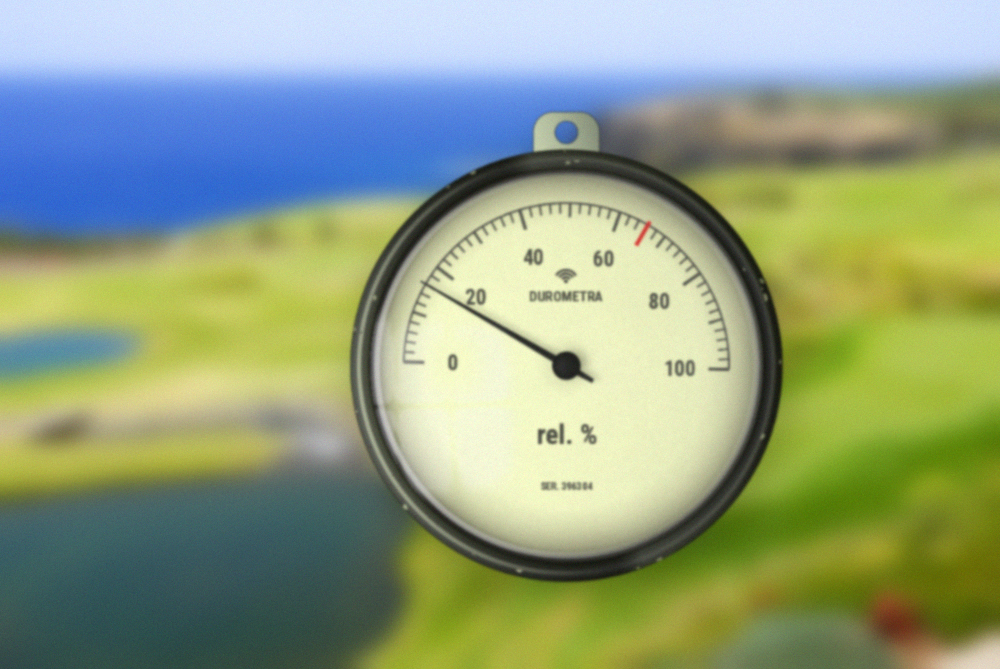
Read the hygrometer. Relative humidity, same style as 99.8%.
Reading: 16%
